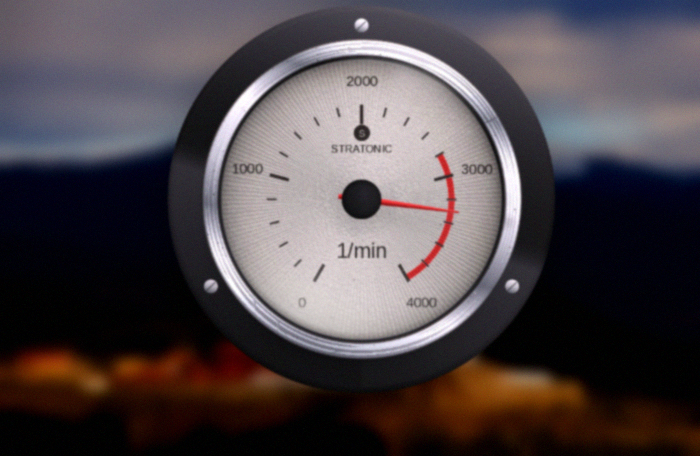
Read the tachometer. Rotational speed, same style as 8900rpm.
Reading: 3300rpm
